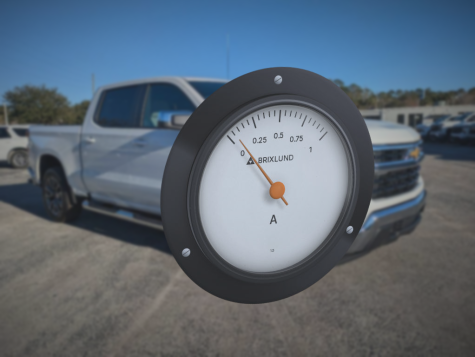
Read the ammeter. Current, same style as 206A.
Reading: 0.05A
